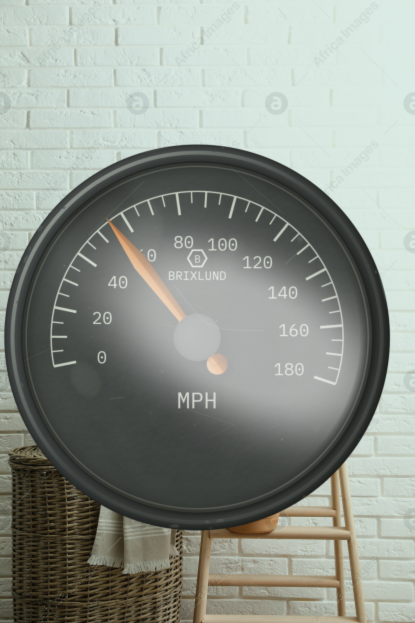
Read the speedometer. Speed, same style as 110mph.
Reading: 55mph
